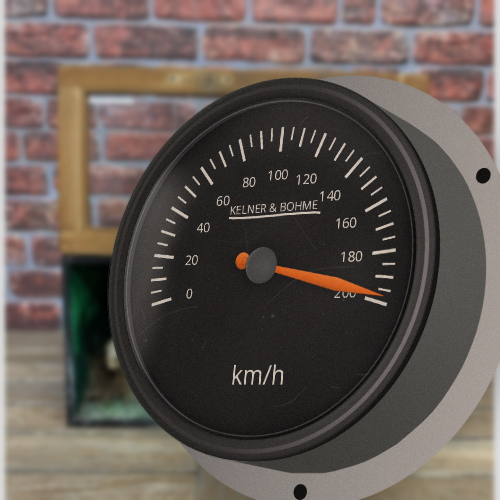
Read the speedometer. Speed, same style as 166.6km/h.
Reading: 197.5km/h
